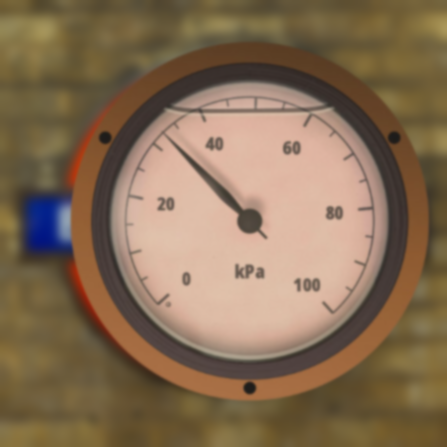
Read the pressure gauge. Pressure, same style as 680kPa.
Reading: 32.5kPa
